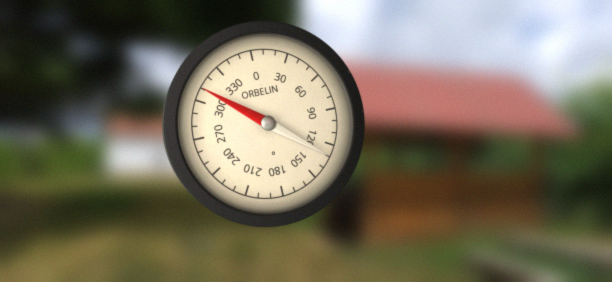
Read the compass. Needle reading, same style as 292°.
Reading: 310°
